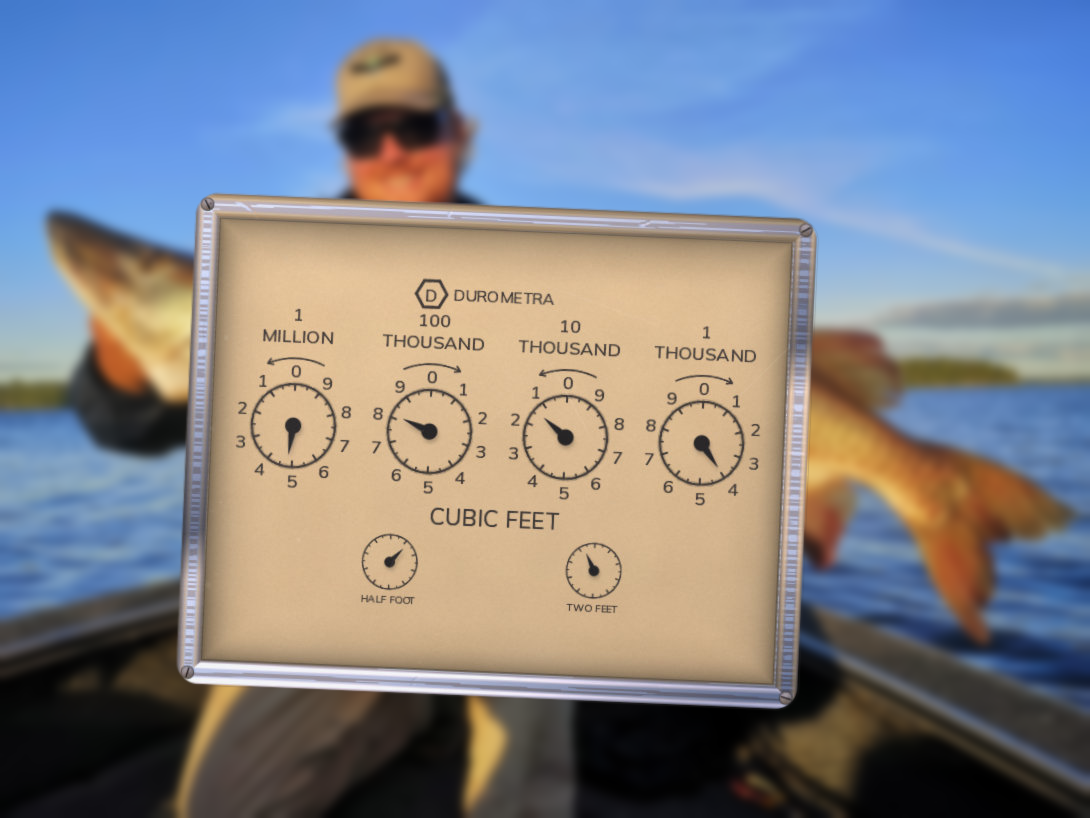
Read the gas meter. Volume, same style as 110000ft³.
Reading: 481400ft³
